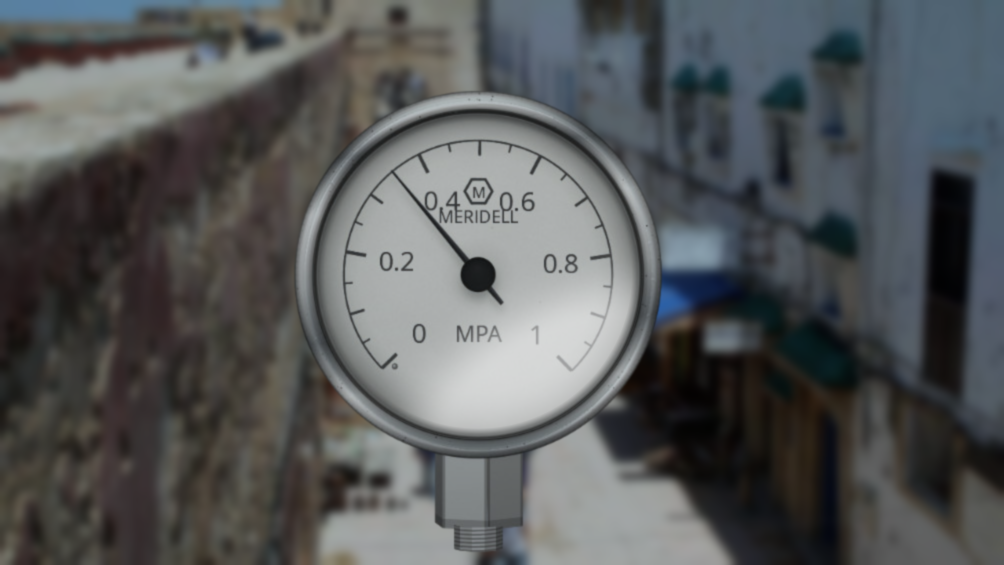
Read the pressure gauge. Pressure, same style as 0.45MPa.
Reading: 0.35MPa
